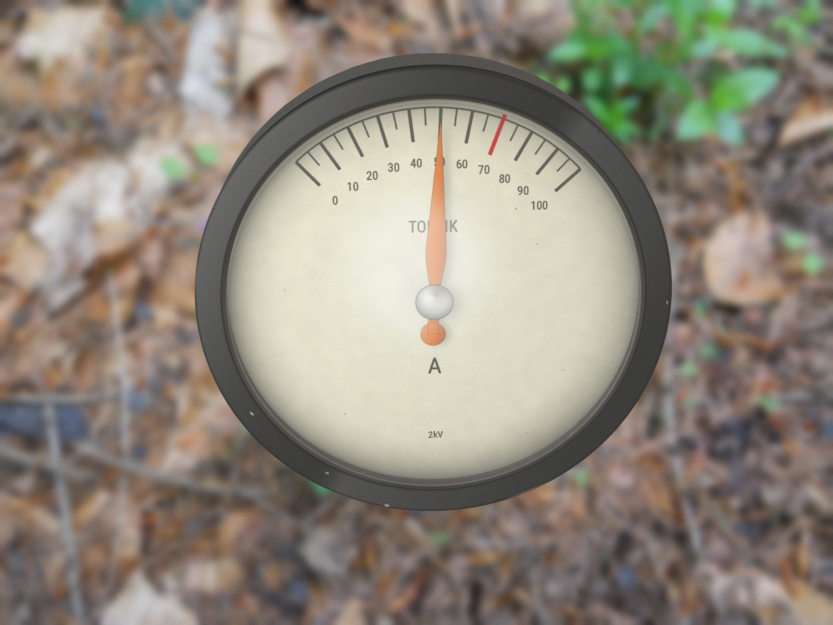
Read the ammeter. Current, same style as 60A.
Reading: 50A
